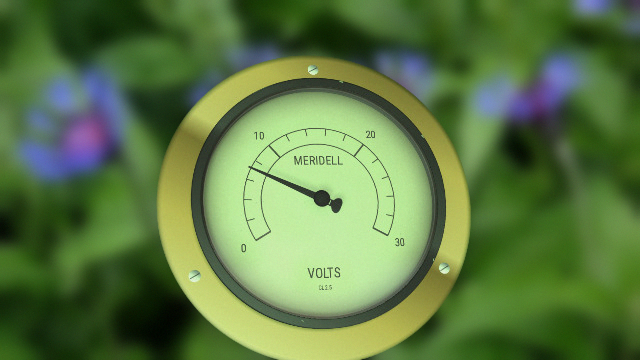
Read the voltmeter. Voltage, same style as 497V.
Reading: 7V
